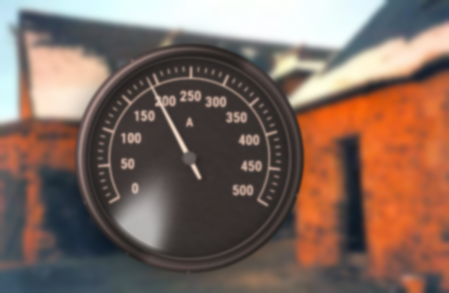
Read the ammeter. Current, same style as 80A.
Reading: 190A
